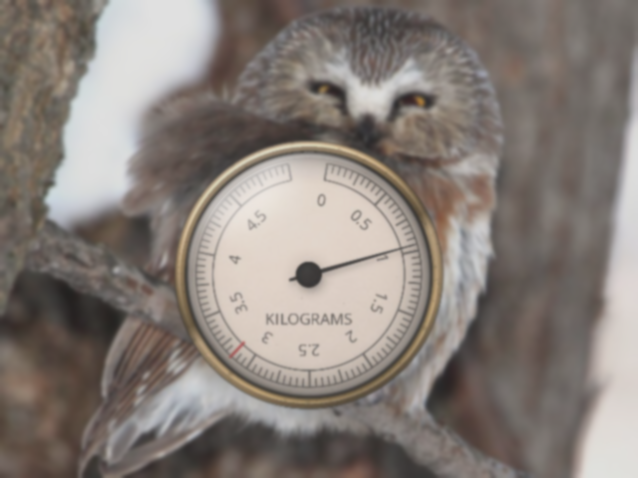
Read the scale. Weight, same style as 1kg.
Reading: 0.95kg
